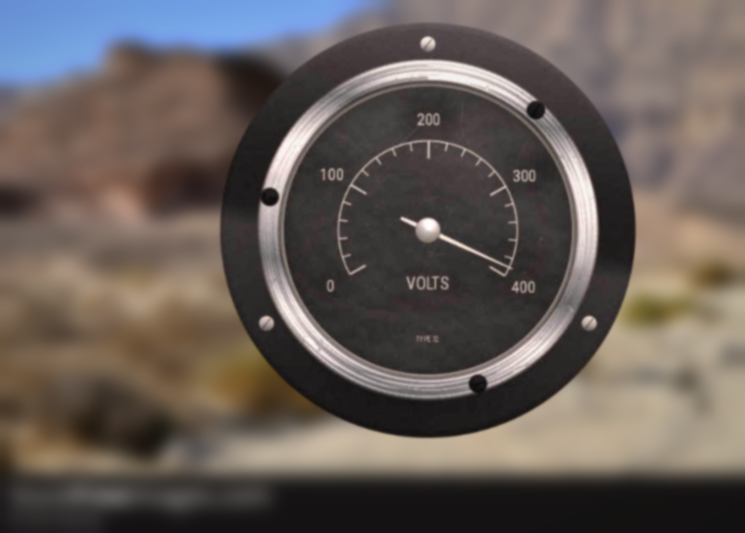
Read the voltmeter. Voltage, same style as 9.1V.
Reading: 390V
